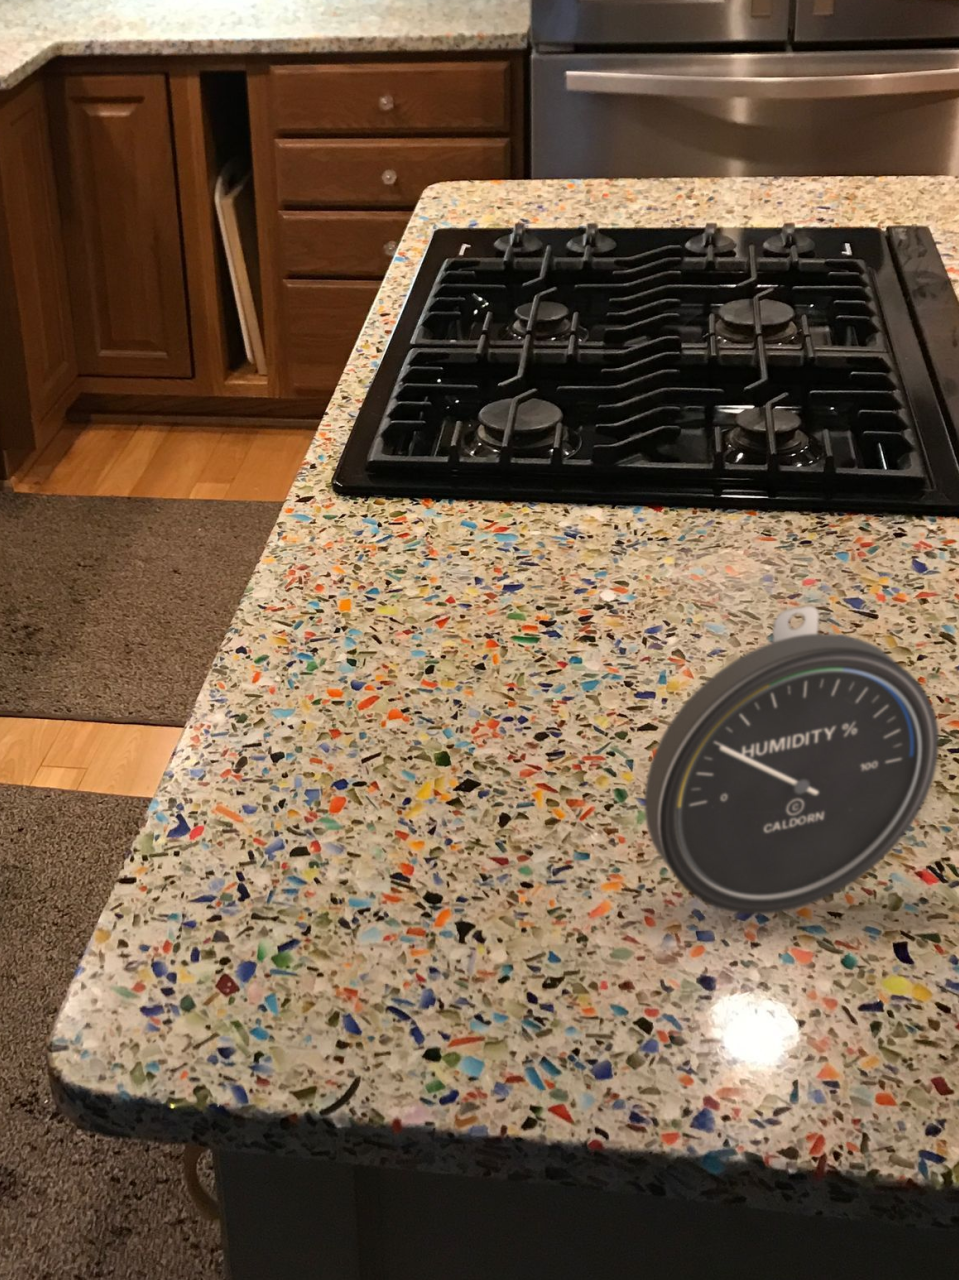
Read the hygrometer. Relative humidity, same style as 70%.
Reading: 20%
